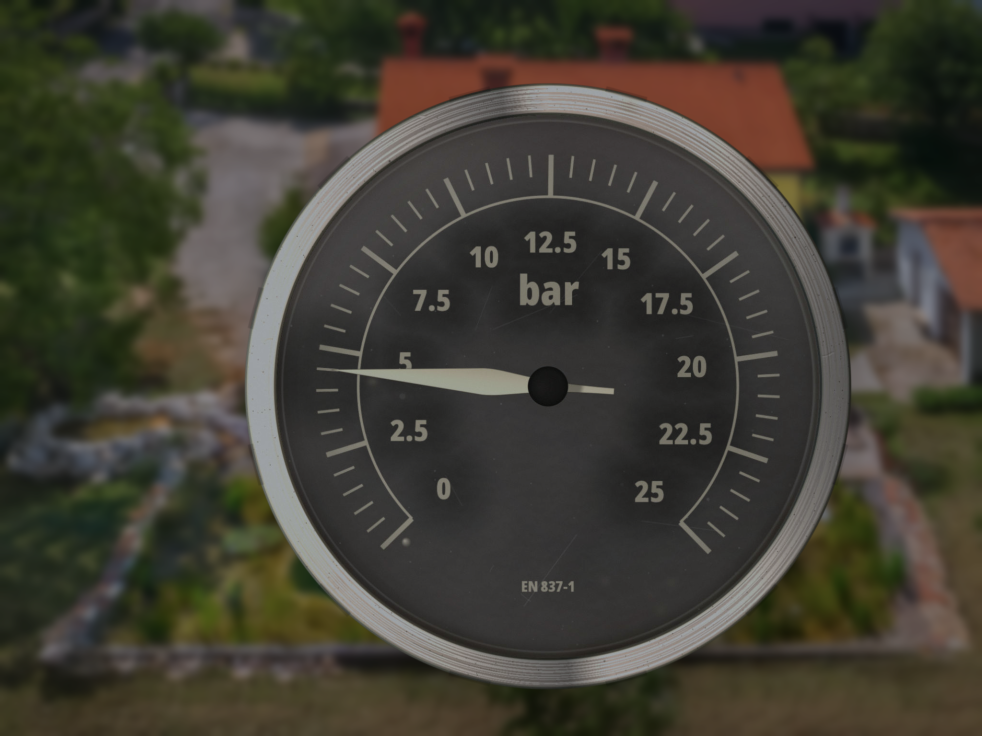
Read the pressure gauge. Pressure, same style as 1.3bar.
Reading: 4.5bar
